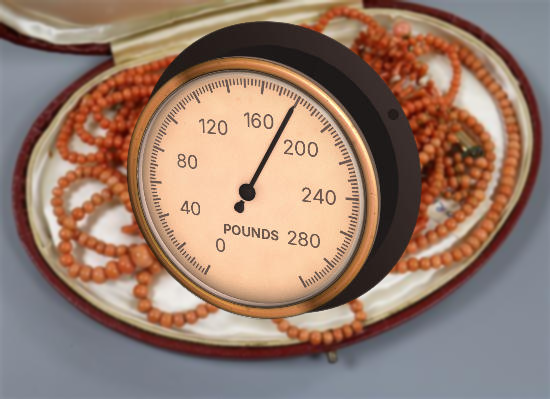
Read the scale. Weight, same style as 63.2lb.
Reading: 180lb
